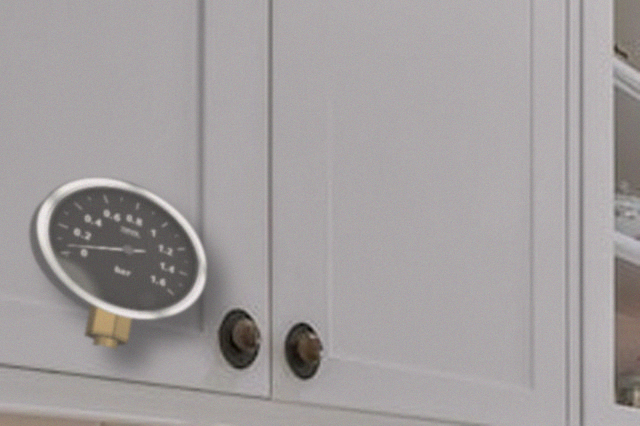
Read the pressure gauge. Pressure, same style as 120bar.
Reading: 0.05bar
